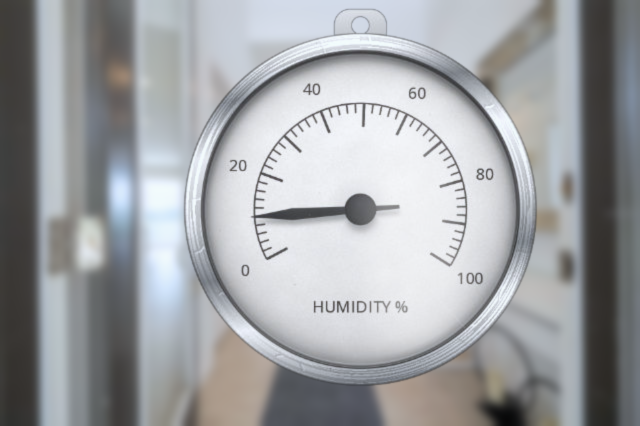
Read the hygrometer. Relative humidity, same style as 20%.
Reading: 10%
